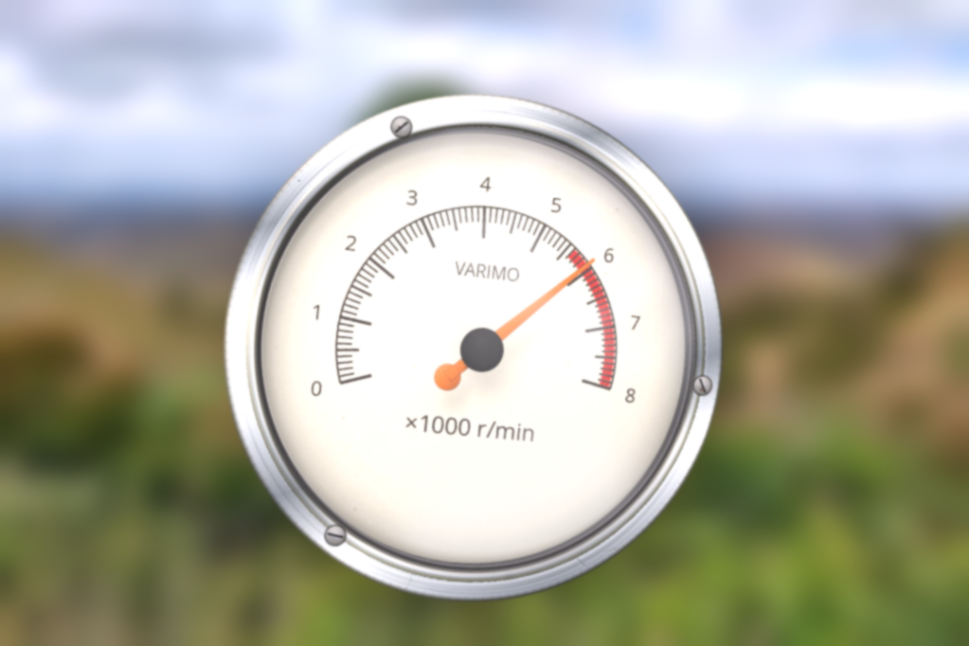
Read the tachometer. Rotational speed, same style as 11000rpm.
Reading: 5900rpm
